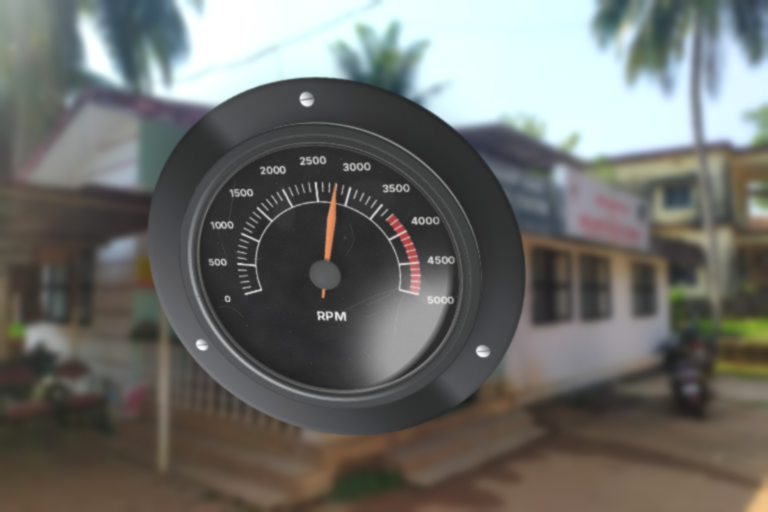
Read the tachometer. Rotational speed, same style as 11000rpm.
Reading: 2800rpm
